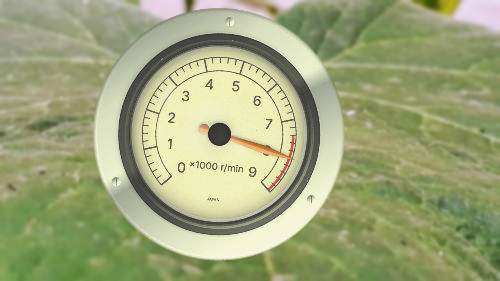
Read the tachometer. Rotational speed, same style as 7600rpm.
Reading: 8000rpm
